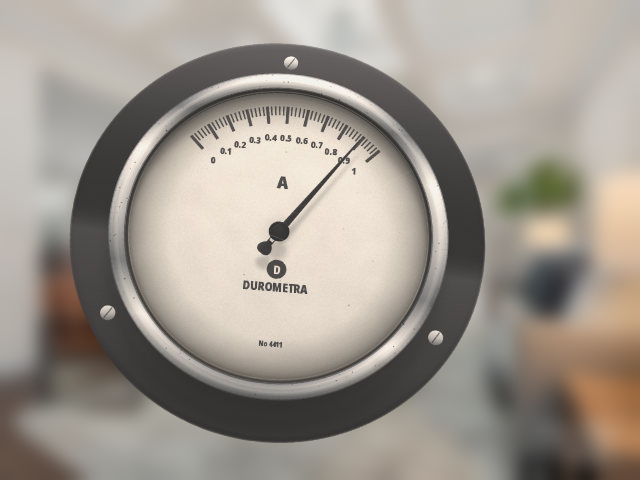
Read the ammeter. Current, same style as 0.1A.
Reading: 0.9A
